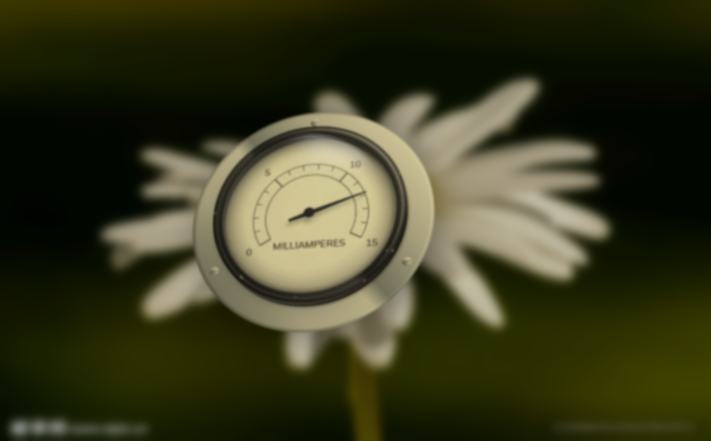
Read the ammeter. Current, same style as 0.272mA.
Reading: 12mA
